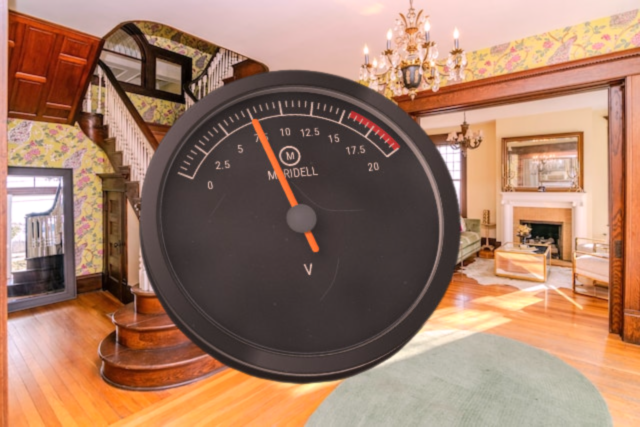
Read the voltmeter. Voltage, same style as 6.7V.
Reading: 7.5V
